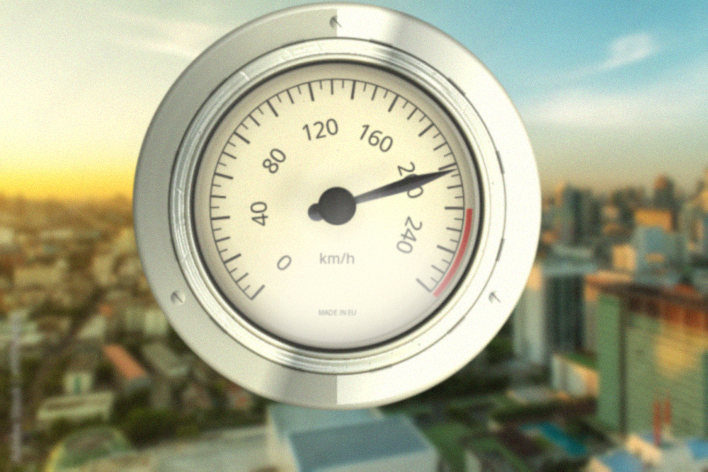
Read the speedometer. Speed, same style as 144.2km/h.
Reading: 202.5km/h
